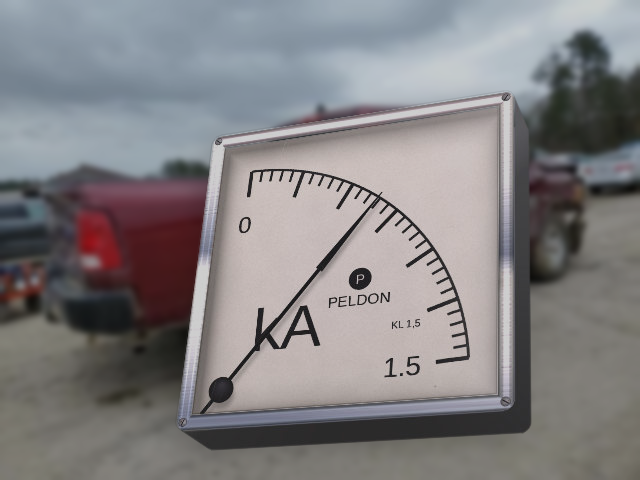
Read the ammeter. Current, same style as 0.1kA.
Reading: 0.65kA
